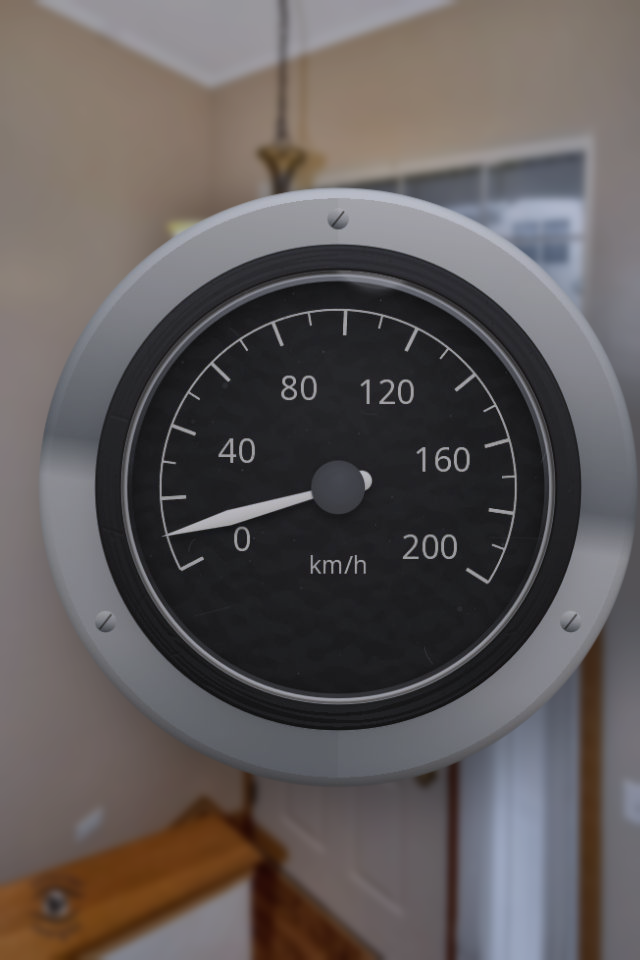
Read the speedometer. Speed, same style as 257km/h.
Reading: 10km/h
